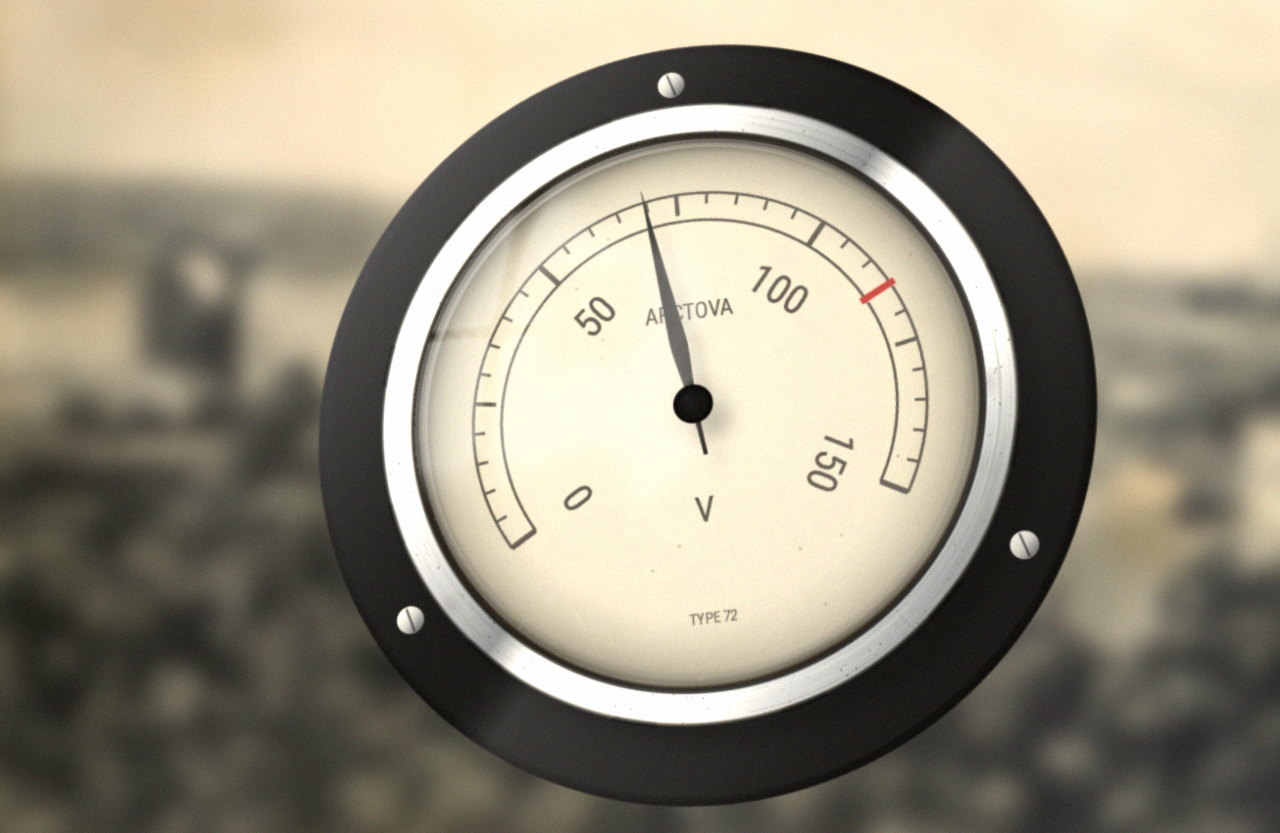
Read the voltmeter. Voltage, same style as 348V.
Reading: 70V
